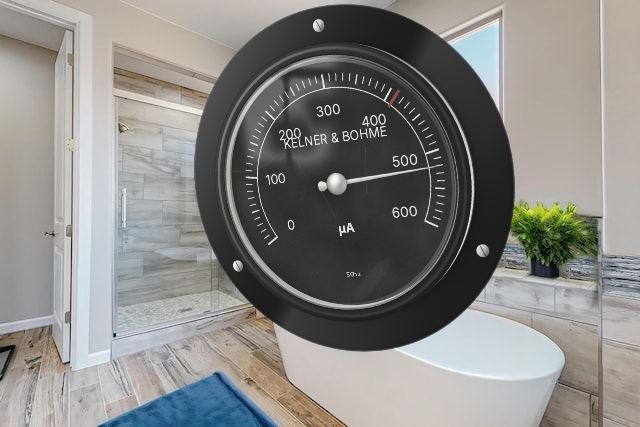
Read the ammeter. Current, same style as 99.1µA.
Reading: 520µA
